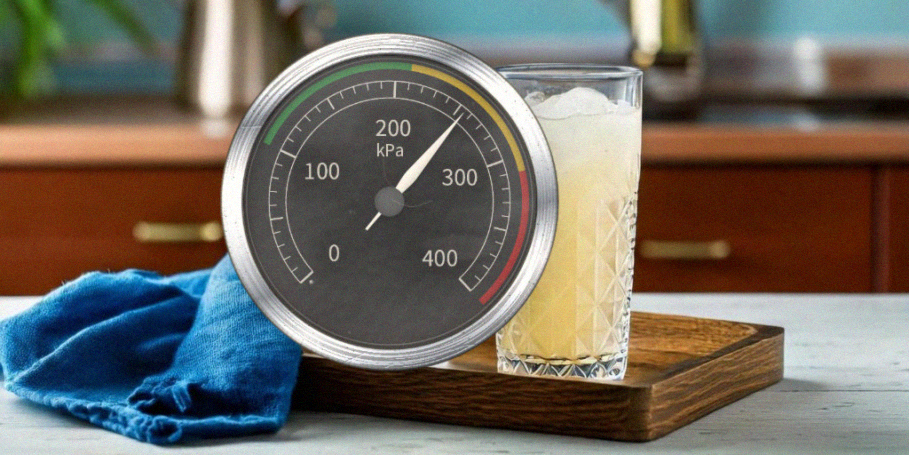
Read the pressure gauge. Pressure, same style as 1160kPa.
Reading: 255kPa
